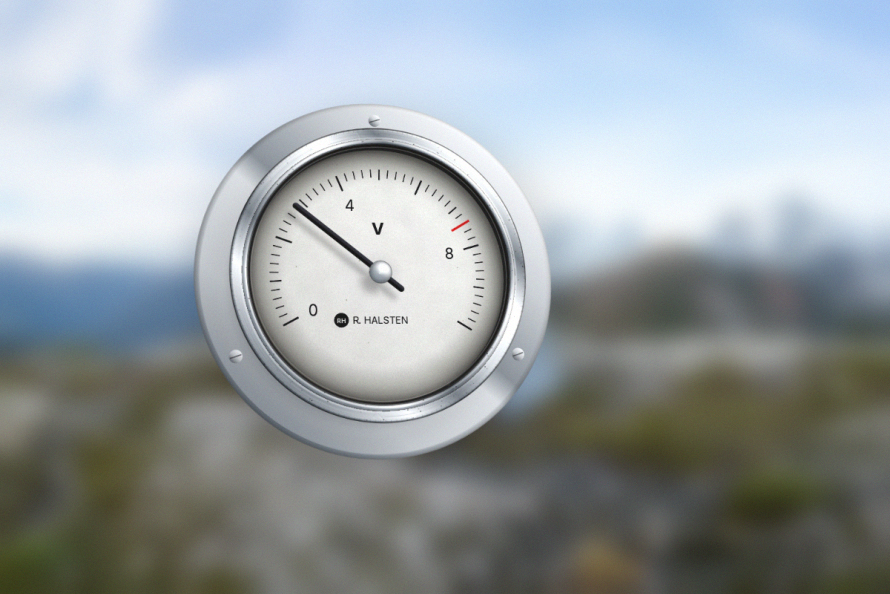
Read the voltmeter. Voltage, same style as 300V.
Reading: 2.8V
